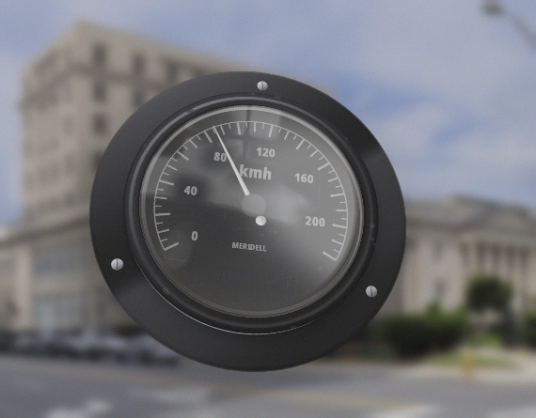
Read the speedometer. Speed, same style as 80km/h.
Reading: 85km/h
